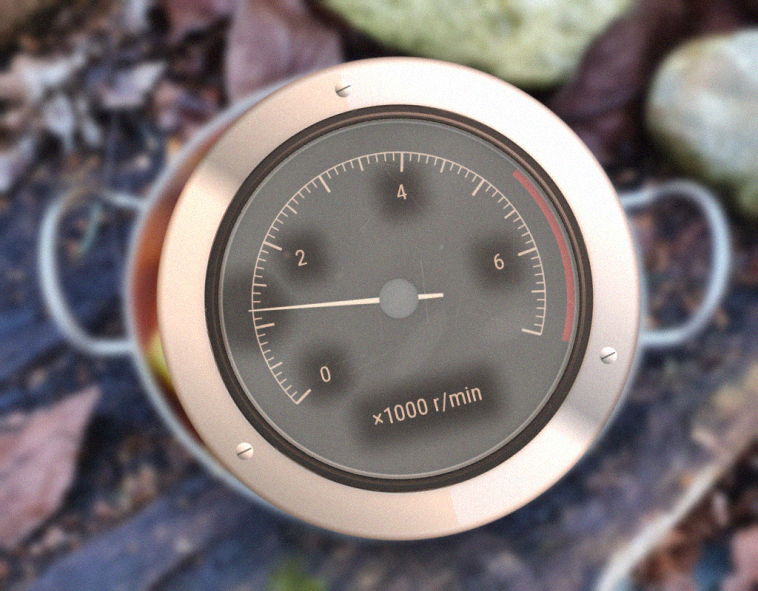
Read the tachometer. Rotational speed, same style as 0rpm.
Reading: 1200rpm
